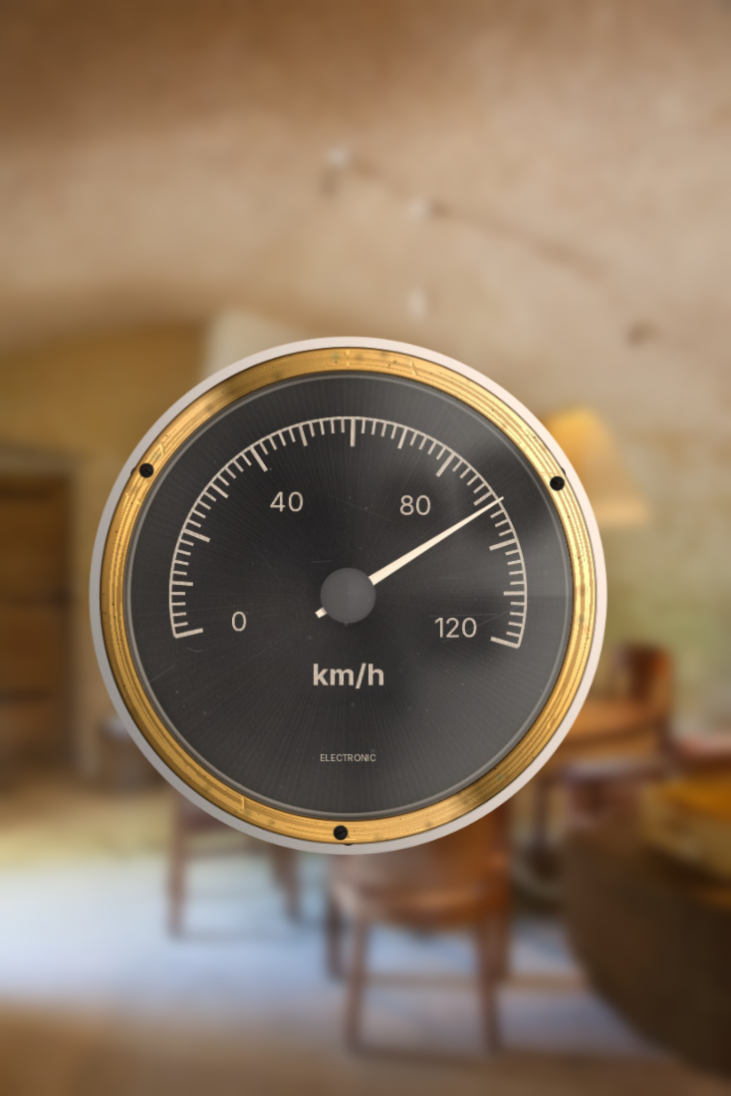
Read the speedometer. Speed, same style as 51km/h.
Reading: 92km/h
